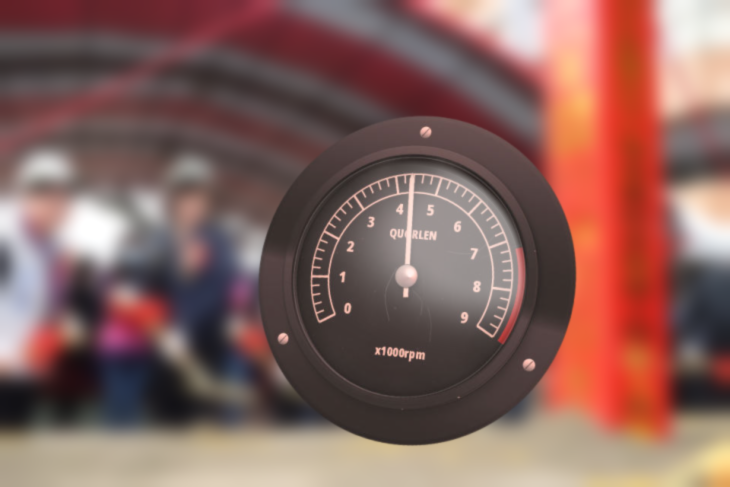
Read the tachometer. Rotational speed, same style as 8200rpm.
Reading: 4400rpm
